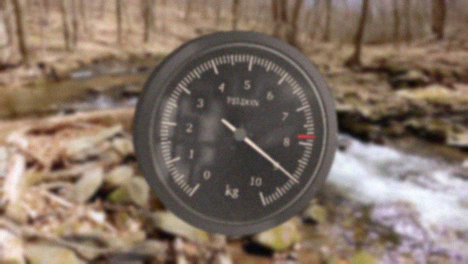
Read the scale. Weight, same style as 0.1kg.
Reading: 9kg
